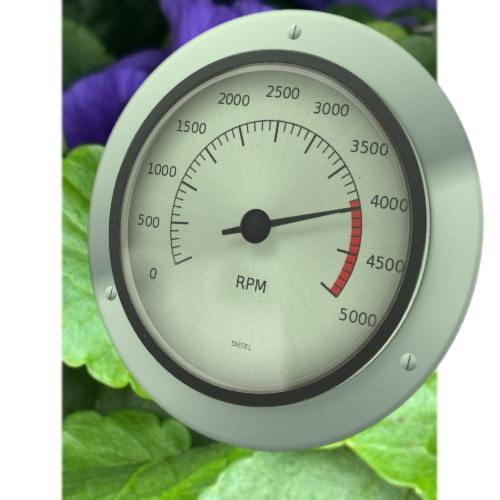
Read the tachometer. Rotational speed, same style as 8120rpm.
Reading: 4000rpm
